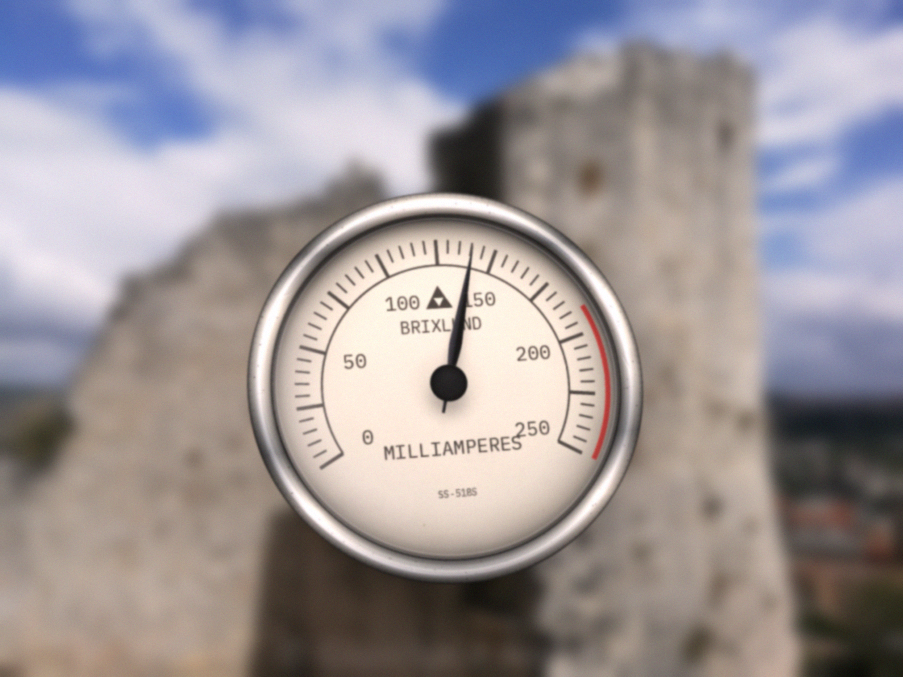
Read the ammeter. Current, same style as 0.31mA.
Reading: 140mA
